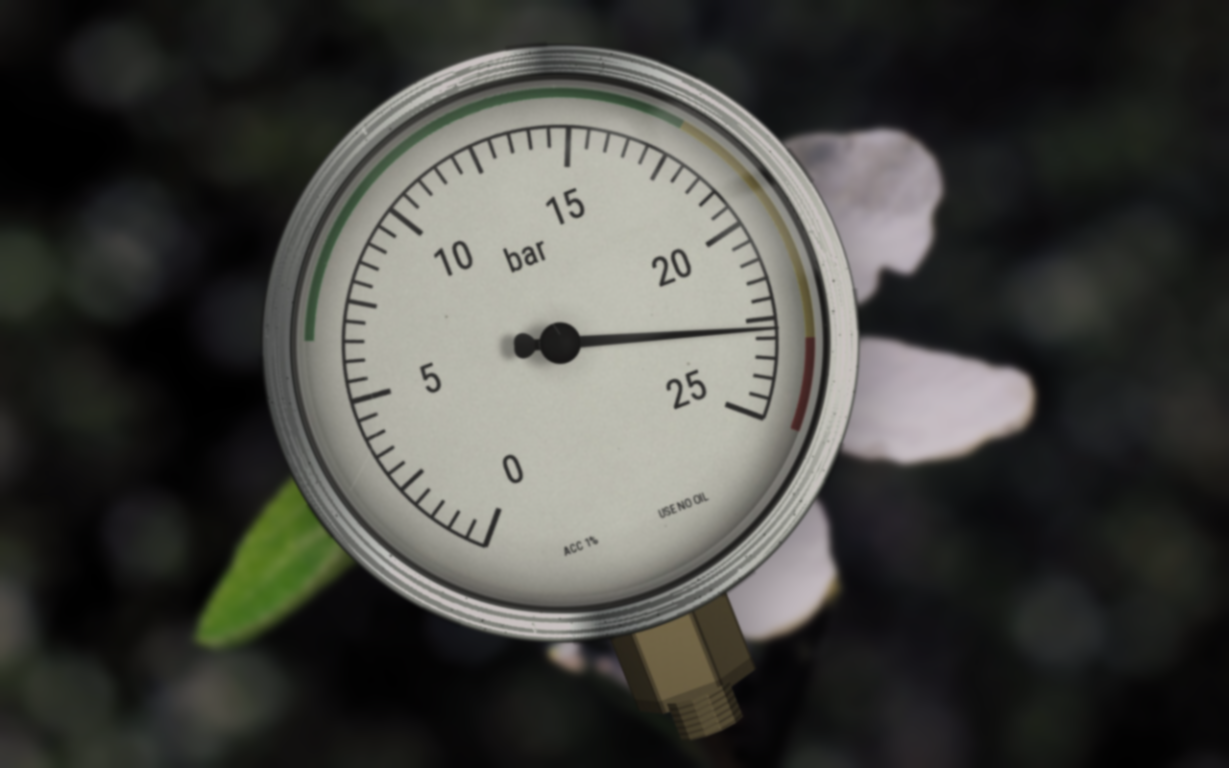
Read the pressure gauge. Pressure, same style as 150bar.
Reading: 22.75bar
